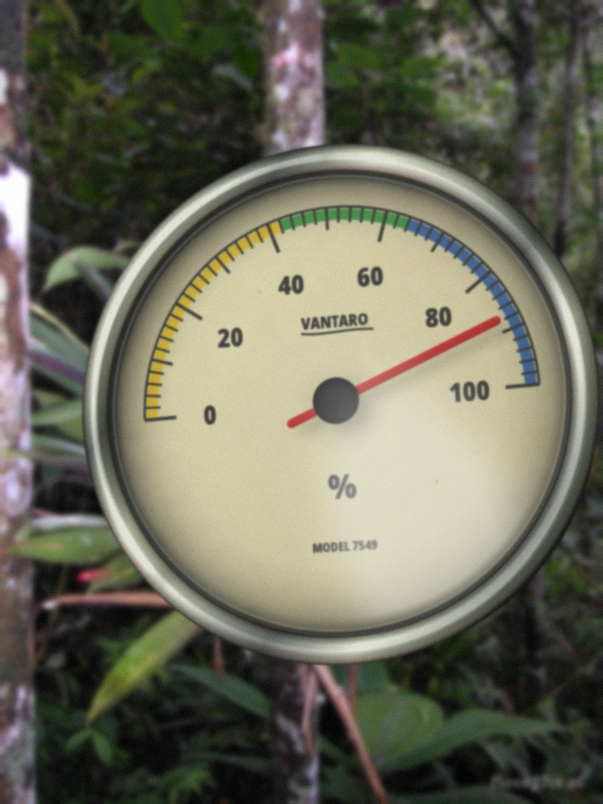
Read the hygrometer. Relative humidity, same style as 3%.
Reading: 88%
